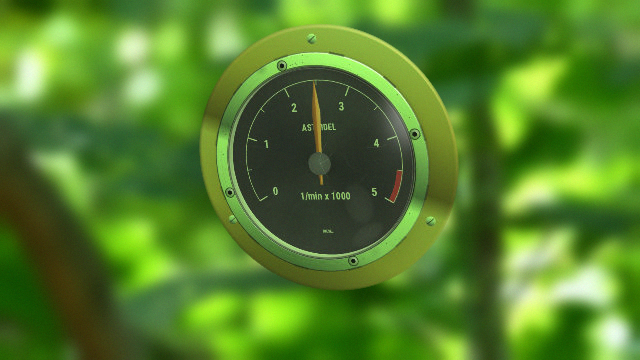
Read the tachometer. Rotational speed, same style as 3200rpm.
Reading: 2500rpm
